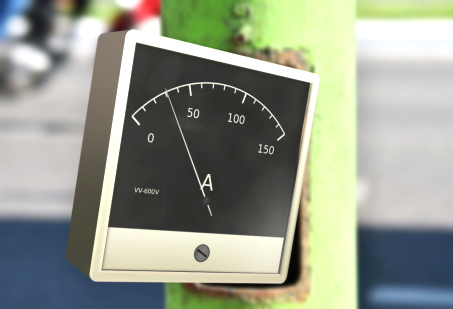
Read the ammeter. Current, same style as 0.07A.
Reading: 30A
